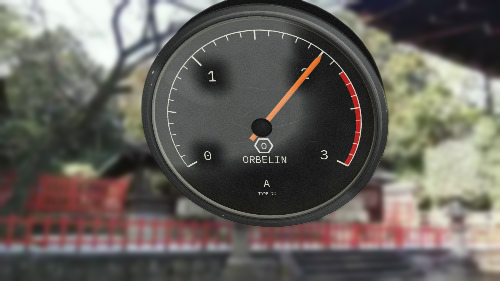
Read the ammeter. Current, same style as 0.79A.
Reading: 2A
